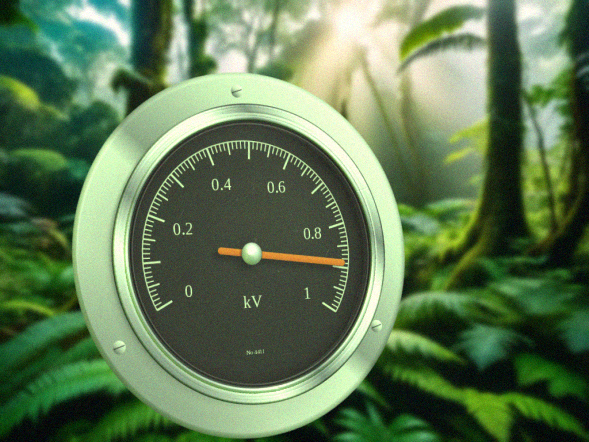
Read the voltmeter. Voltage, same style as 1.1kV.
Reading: 0.89kV
